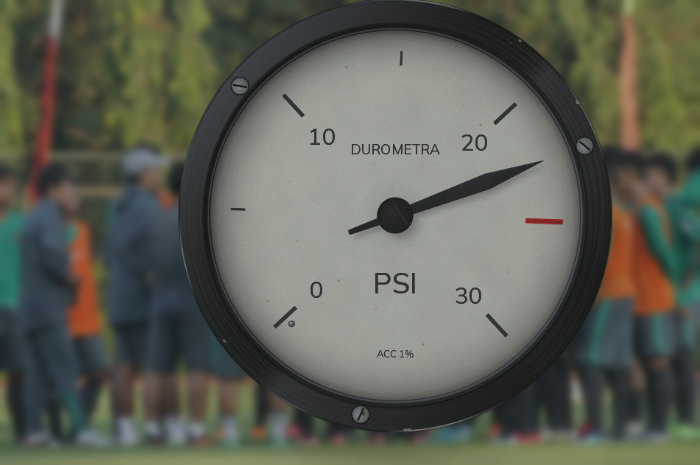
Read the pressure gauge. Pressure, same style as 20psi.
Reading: 22.5psi
